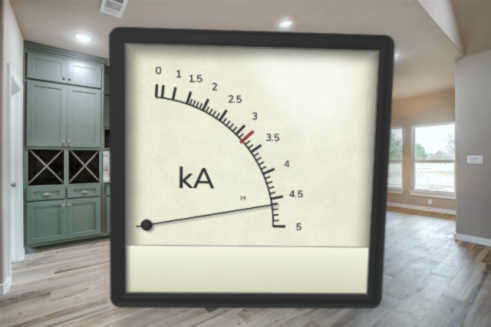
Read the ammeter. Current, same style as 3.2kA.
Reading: 4.6kA
